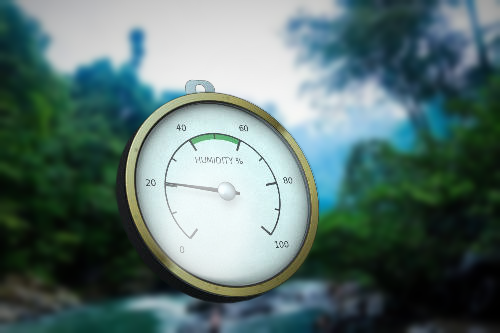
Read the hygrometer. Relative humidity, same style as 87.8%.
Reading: 20%
